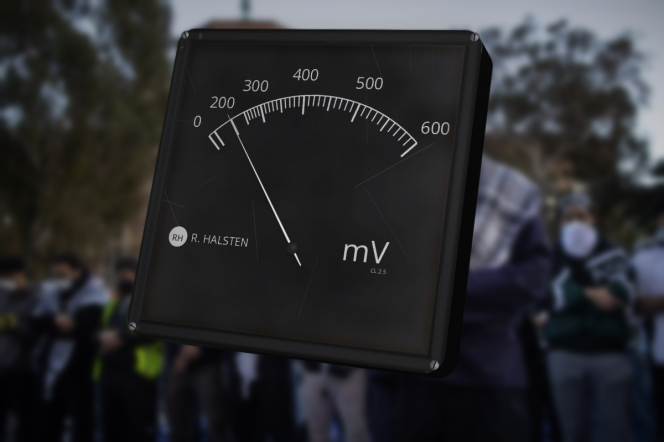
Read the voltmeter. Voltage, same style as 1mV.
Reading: 200mV
